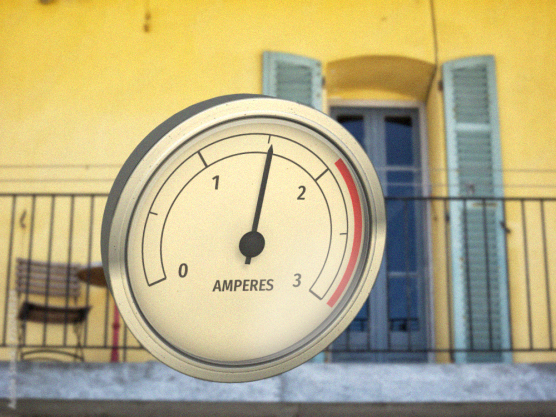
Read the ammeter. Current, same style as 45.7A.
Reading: 1.5A
